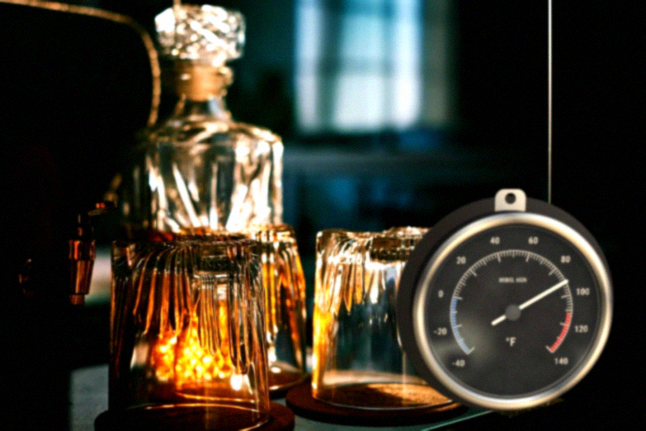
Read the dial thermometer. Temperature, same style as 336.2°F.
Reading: 90°F
